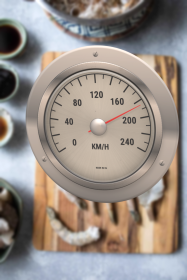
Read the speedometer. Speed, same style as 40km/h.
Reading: 185km/h
